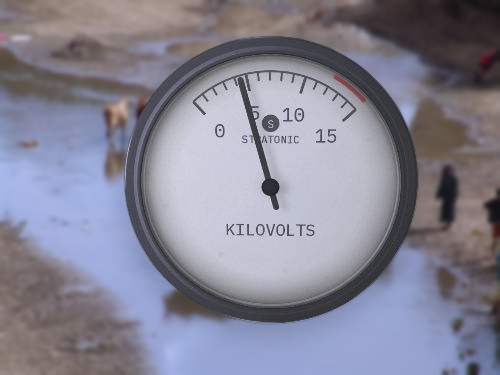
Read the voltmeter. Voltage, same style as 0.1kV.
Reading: 4.5kV
